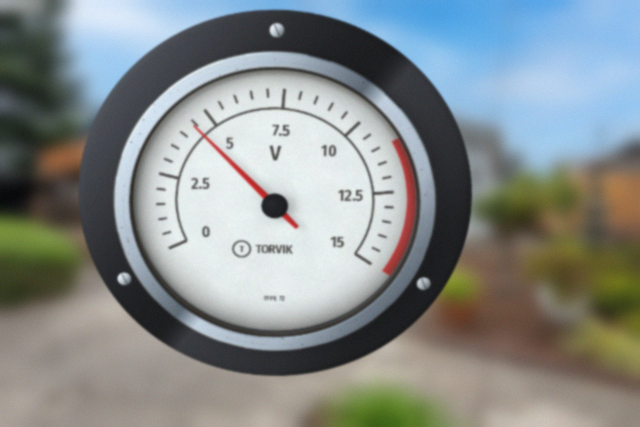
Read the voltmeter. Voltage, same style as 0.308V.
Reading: 4.5V
